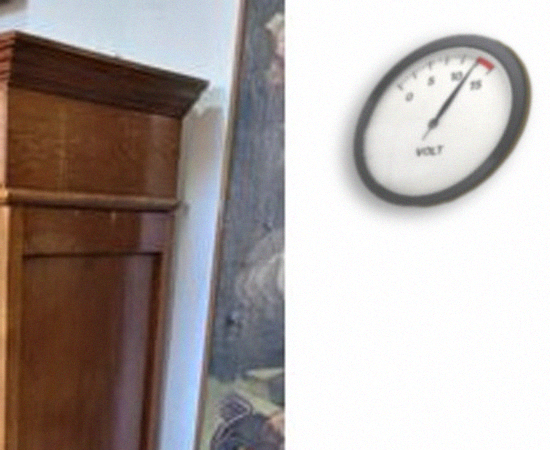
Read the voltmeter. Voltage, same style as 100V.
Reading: 12.5V
